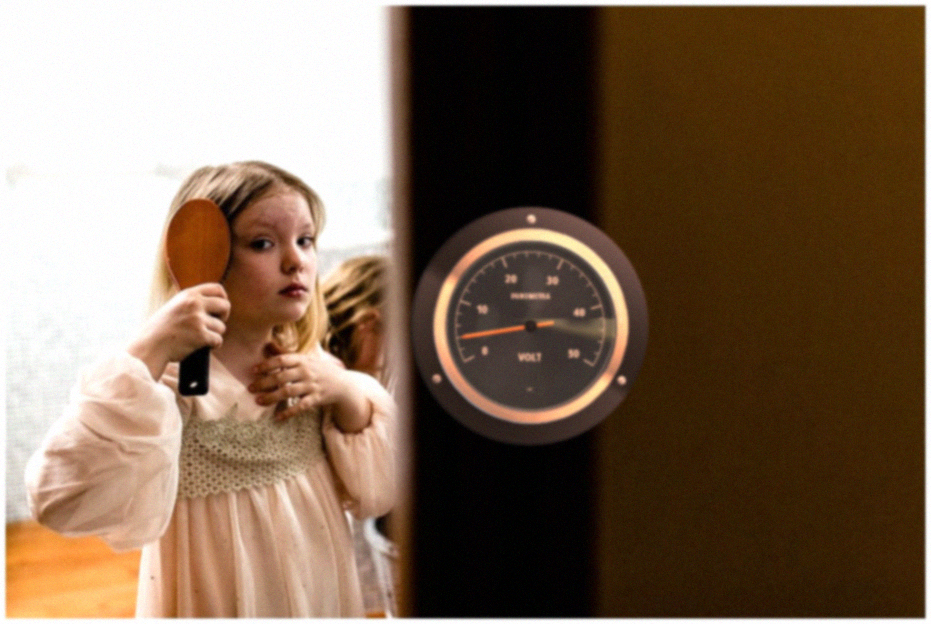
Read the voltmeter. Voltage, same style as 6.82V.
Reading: 4V
